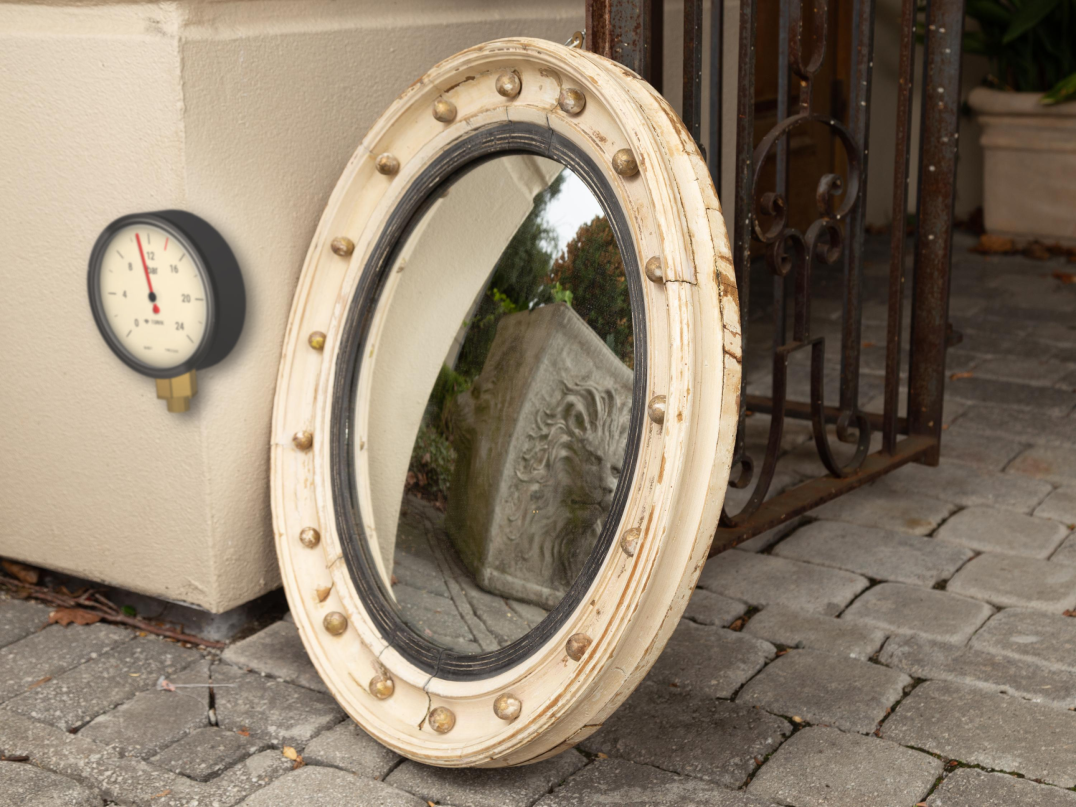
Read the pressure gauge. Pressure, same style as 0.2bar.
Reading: 11bar
